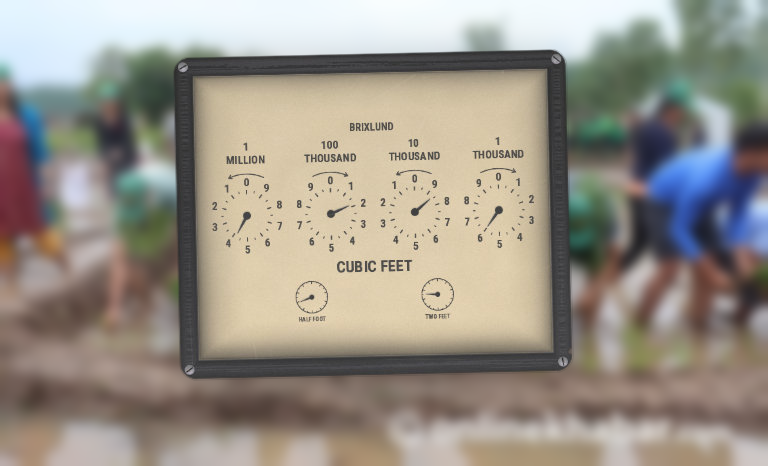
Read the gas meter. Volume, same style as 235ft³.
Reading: 418600ft³
